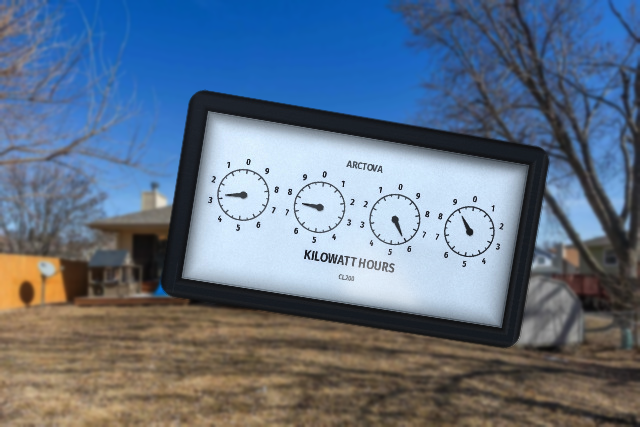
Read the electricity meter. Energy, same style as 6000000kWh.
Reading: 2759kWh
